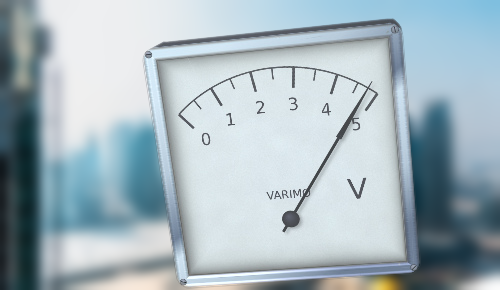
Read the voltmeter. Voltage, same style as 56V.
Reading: 4.75V
